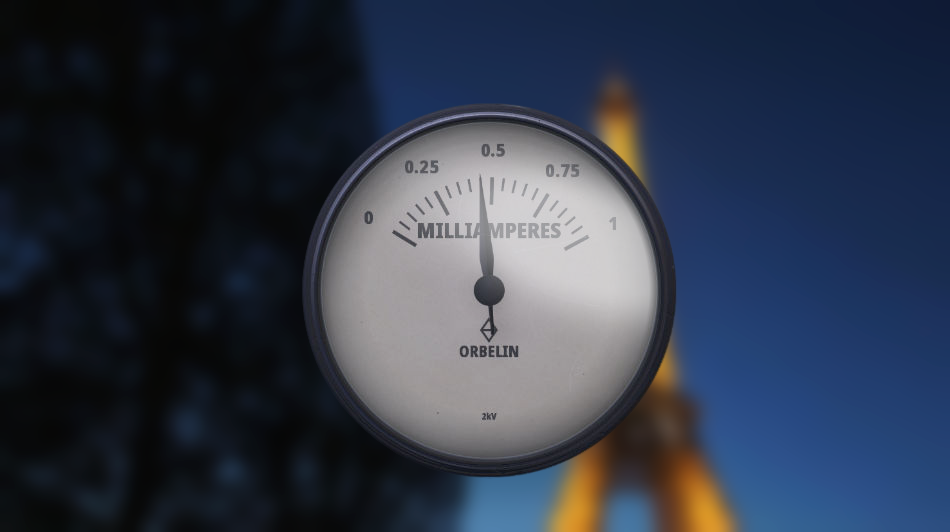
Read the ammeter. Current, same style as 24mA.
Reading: 0.45mA
